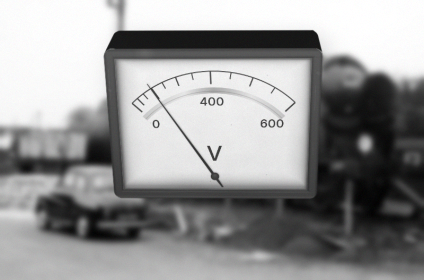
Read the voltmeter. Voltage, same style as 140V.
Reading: 200V
